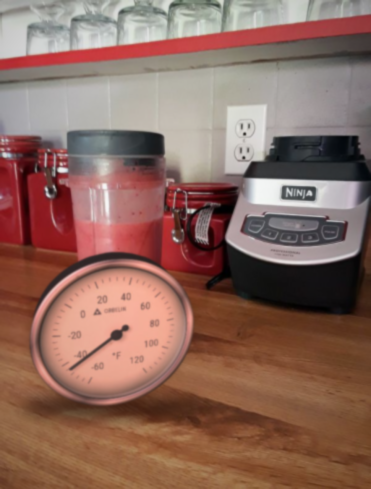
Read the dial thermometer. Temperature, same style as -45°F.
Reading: -44°F
